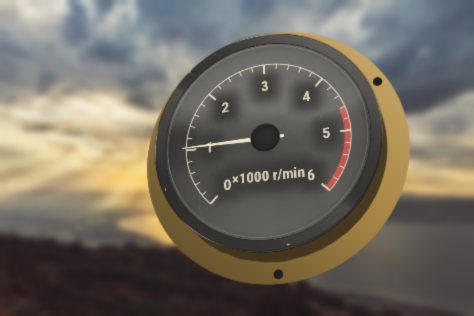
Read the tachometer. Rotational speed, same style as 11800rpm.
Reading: 1000rpm
